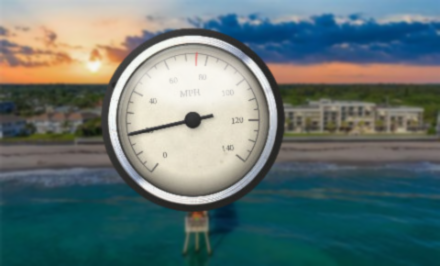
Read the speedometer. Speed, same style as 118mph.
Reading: 20mph
